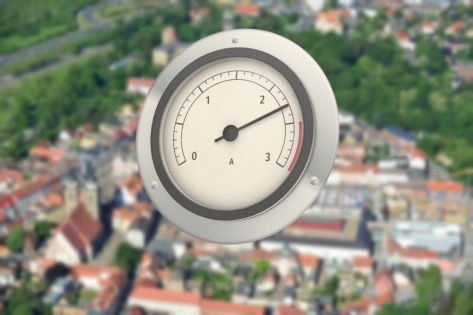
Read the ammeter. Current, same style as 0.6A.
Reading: 2.3A
